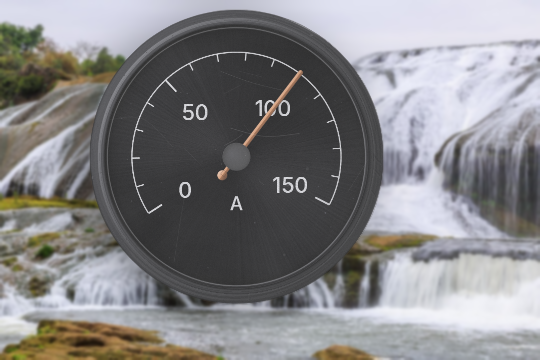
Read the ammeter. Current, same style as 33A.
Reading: 100A
